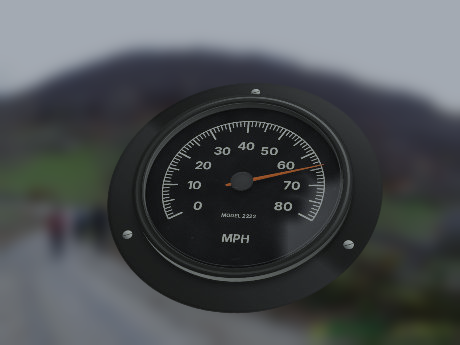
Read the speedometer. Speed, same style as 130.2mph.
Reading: 65mph
